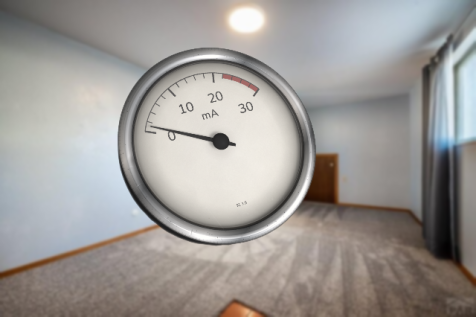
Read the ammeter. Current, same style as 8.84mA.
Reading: 1mA
